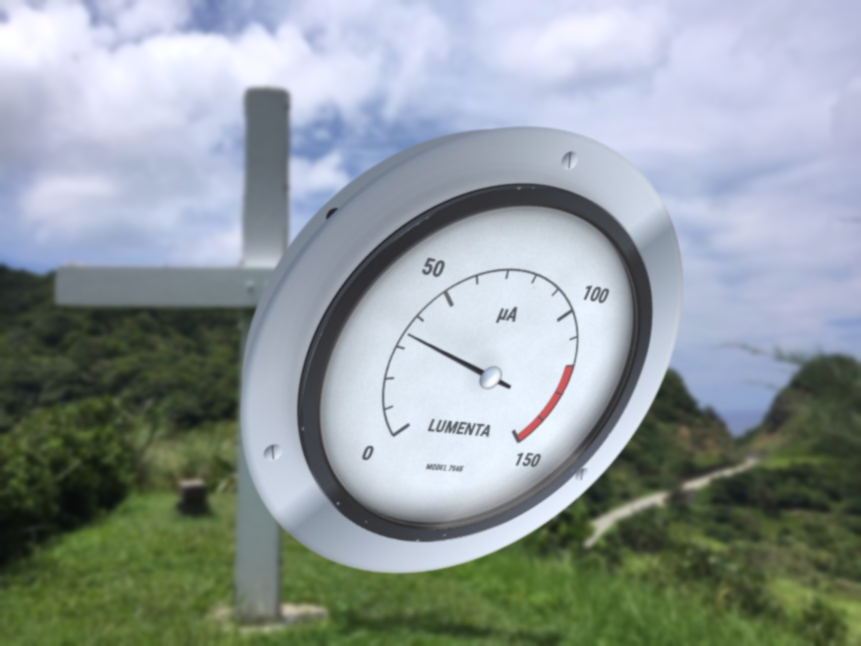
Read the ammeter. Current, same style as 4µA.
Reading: 35µA
